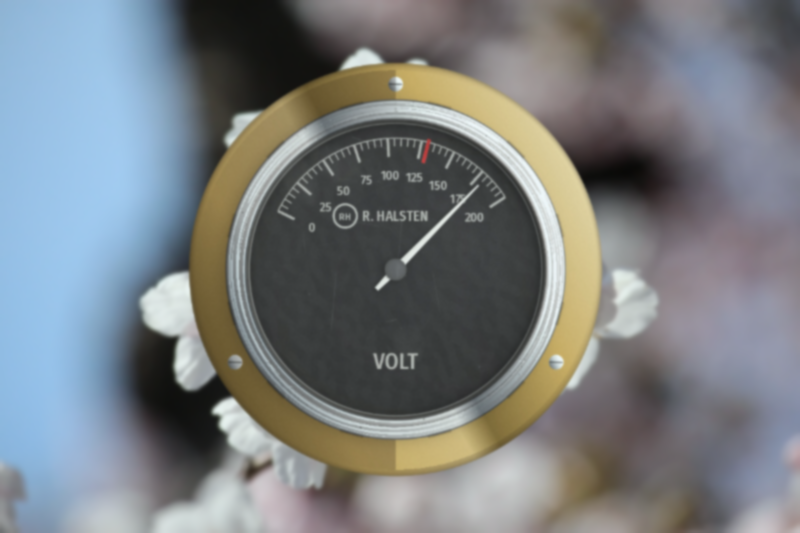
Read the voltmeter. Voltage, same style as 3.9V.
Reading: 180V
